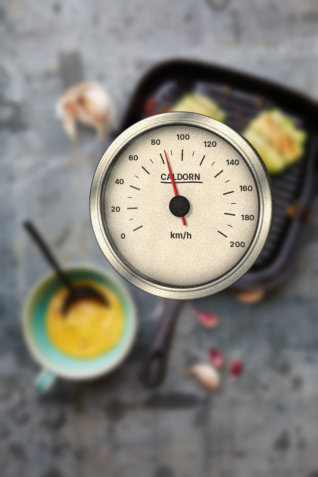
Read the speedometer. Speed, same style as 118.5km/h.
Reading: 85km/h
